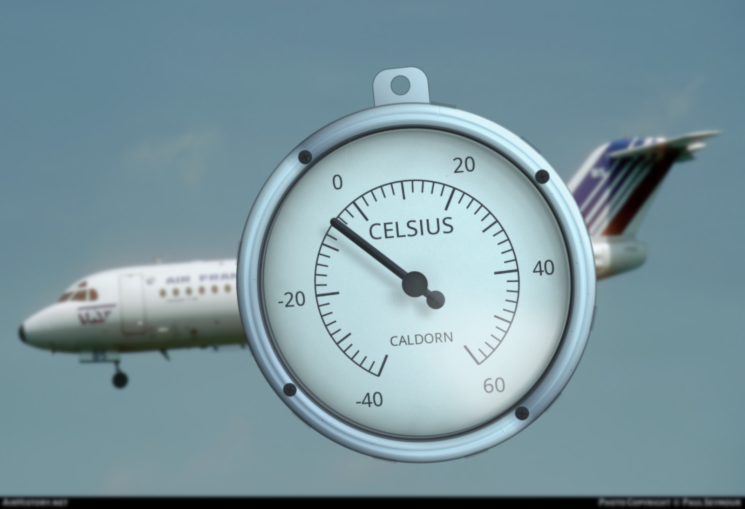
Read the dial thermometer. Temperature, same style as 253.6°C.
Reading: -5°C
